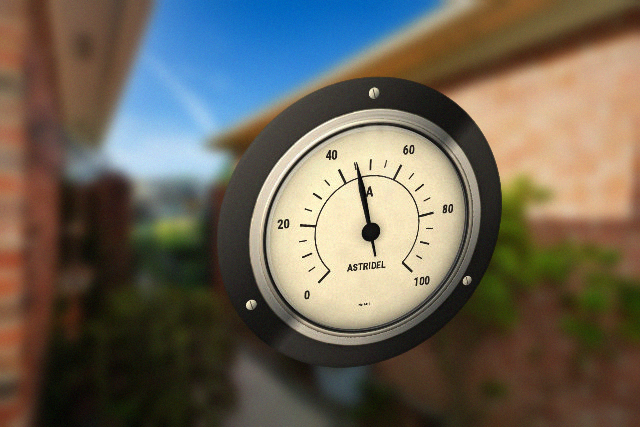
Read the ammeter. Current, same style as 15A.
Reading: 45A
